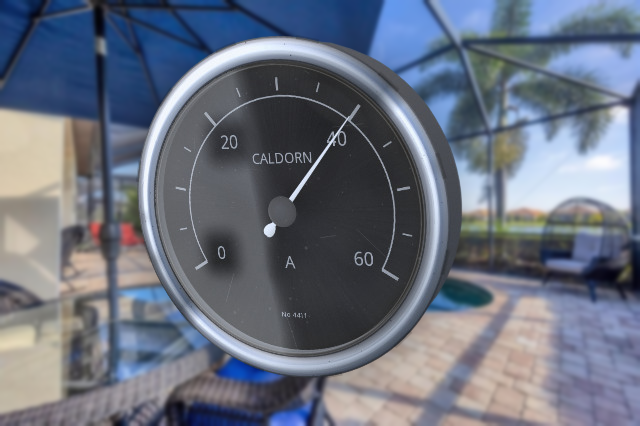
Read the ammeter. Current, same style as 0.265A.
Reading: 40A
